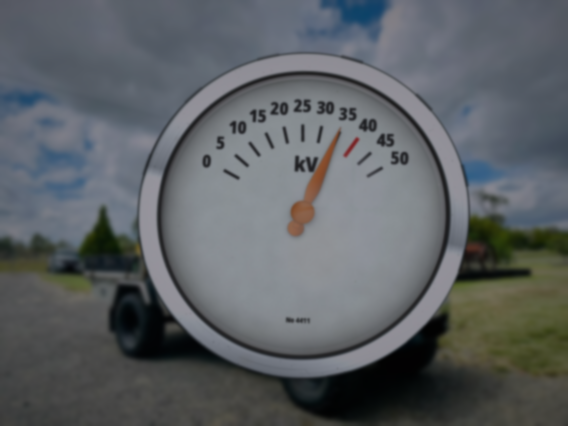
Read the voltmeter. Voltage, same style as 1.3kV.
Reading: 35kV
